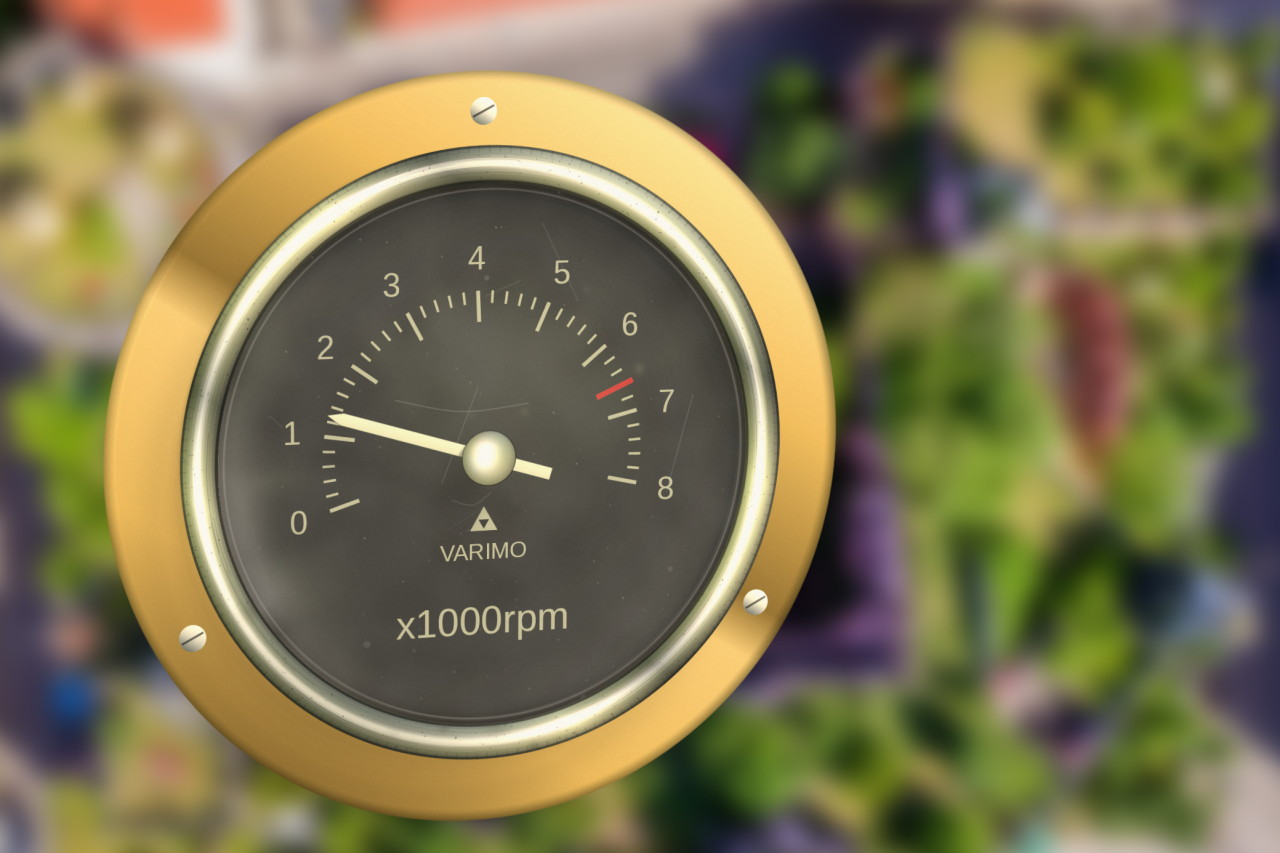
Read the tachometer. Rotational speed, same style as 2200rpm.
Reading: 1300rpm
